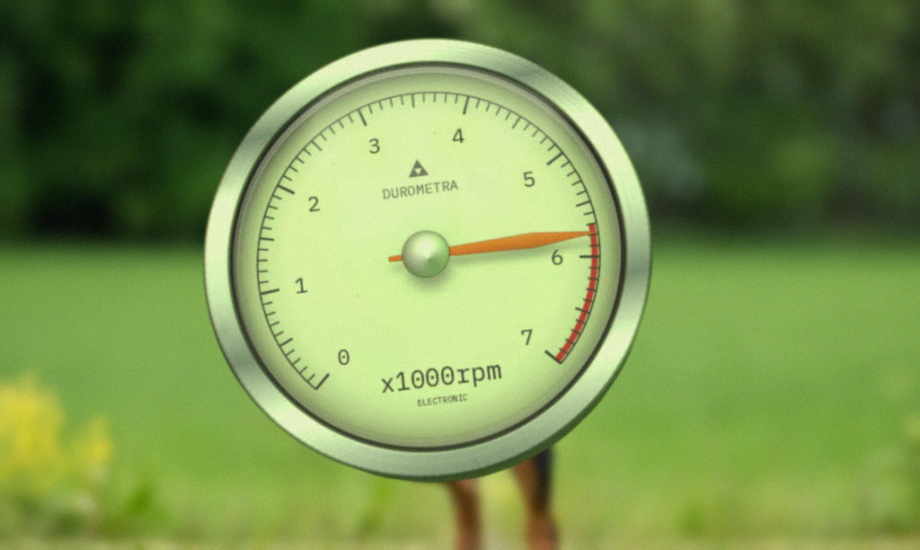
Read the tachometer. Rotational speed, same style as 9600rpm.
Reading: 5800rpm
